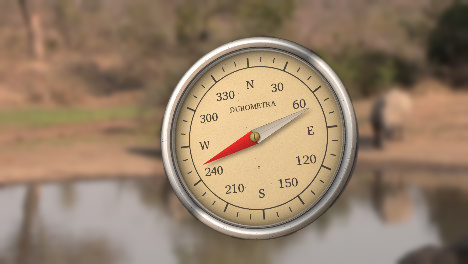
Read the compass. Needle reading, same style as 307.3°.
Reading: 250°
